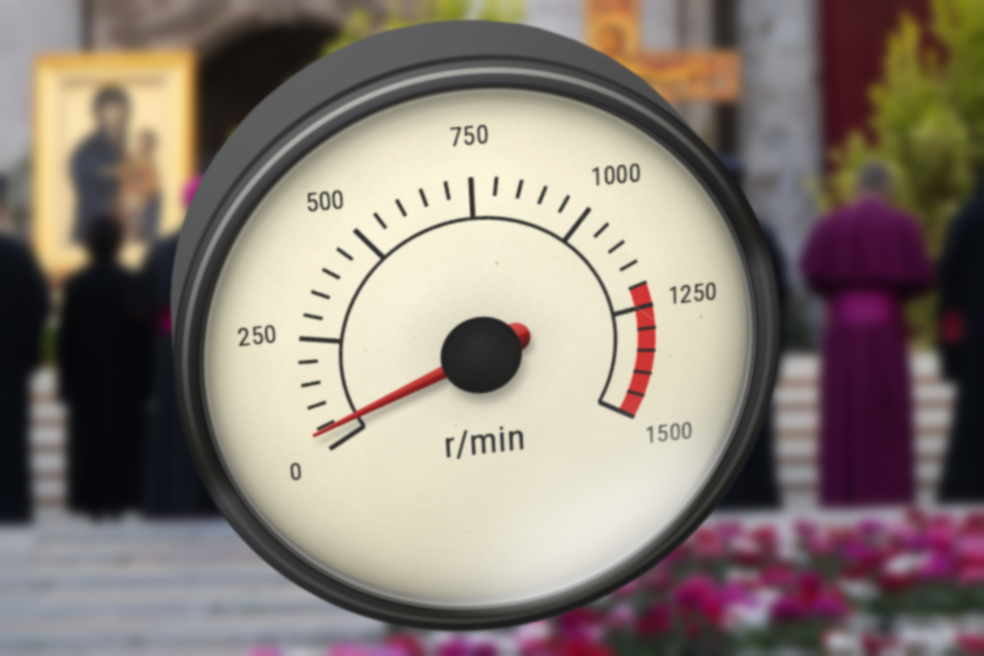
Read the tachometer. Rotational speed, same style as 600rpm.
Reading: 50rpm
